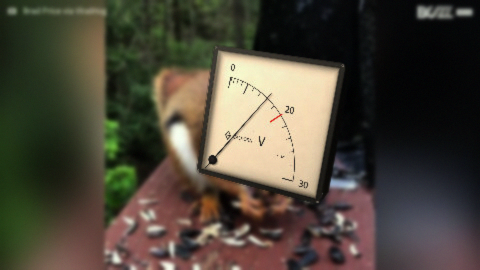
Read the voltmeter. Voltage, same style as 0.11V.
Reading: 16V
